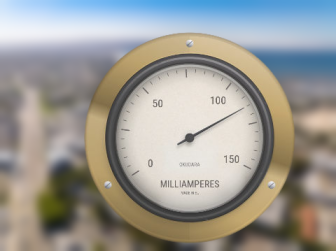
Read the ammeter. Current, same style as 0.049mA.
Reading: 115mA
